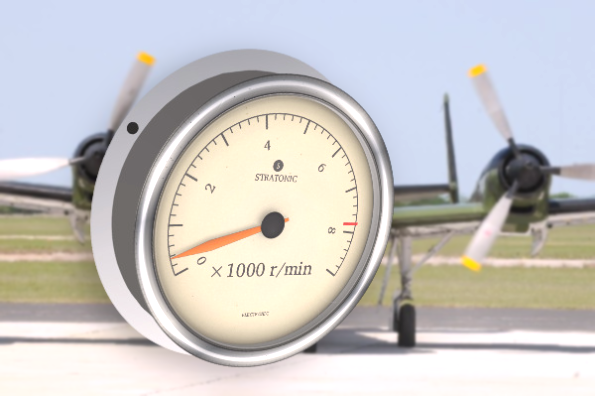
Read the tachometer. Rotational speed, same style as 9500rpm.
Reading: 400rpm
